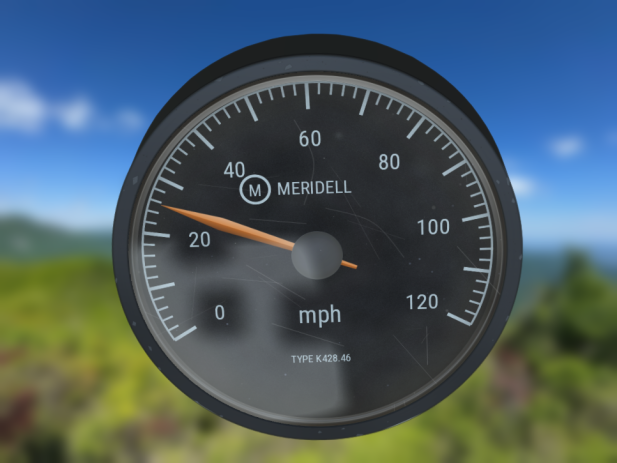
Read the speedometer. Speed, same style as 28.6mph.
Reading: 26mph
